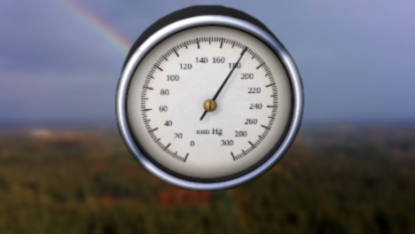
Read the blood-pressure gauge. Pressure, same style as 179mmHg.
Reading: 180mmHg
